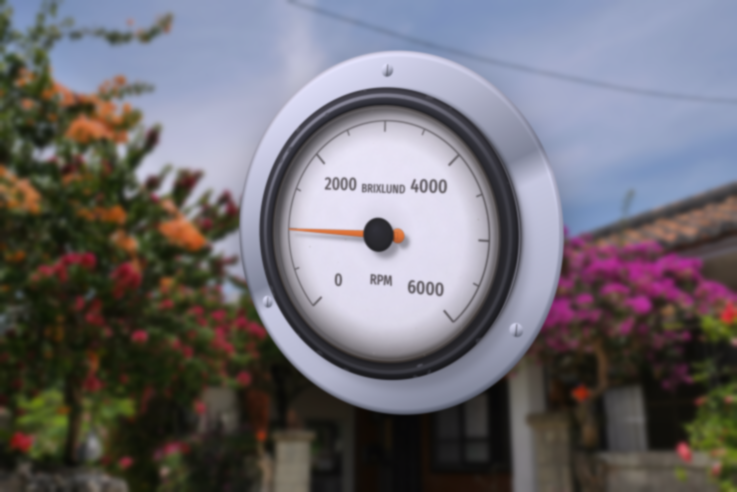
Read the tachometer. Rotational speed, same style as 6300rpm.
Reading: 1000rpm
